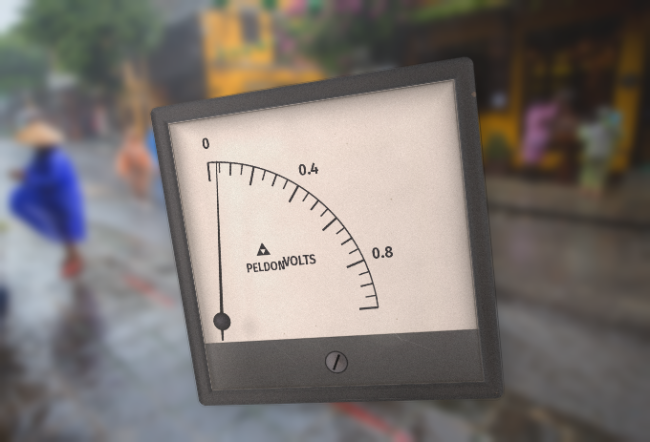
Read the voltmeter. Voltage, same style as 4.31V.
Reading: 0.05V
